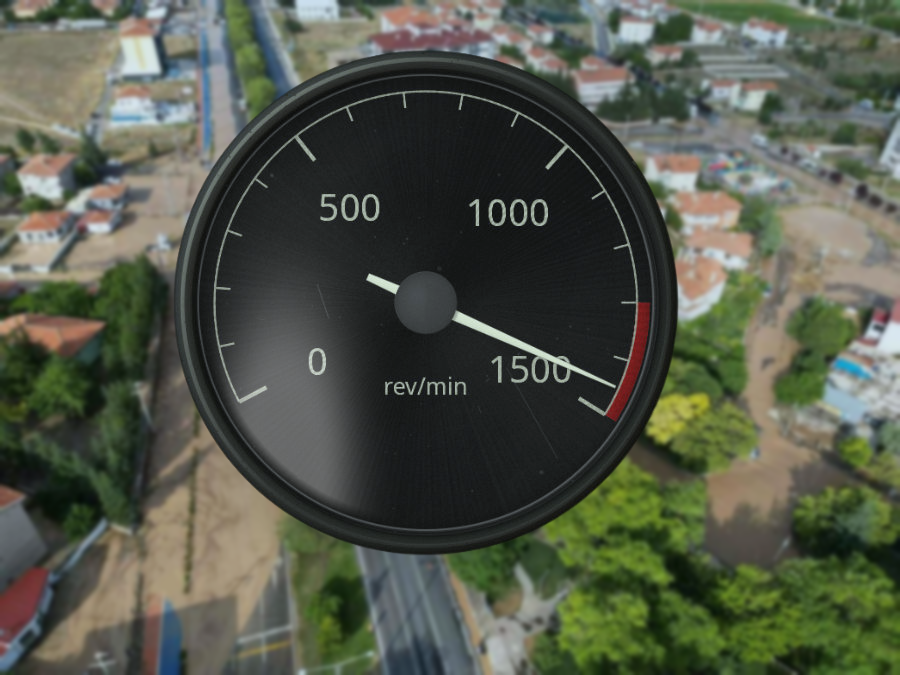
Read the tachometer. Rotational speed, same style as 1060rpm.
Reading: 1450rpm
